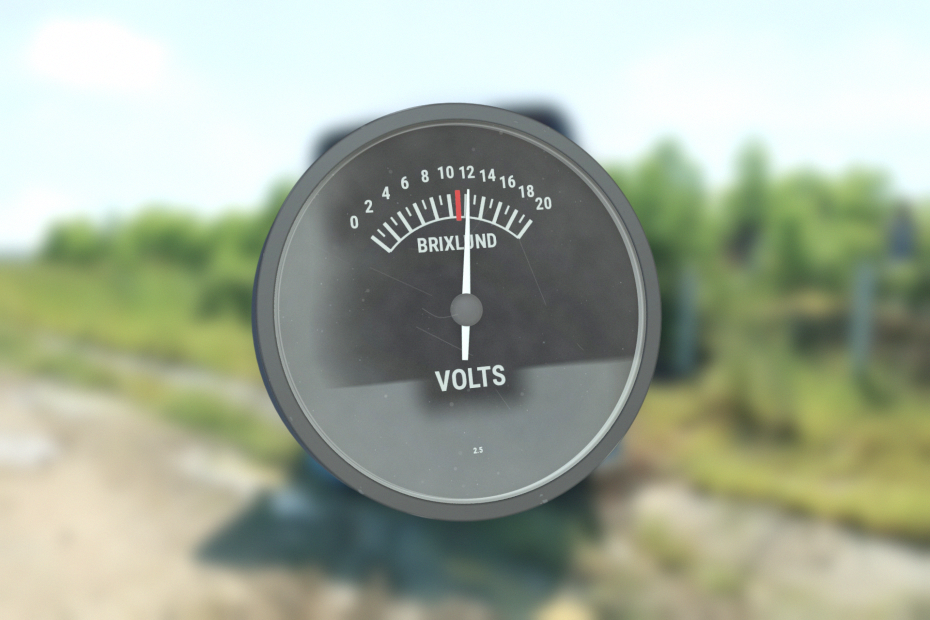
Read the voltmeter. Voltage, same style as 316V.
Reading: 12V
